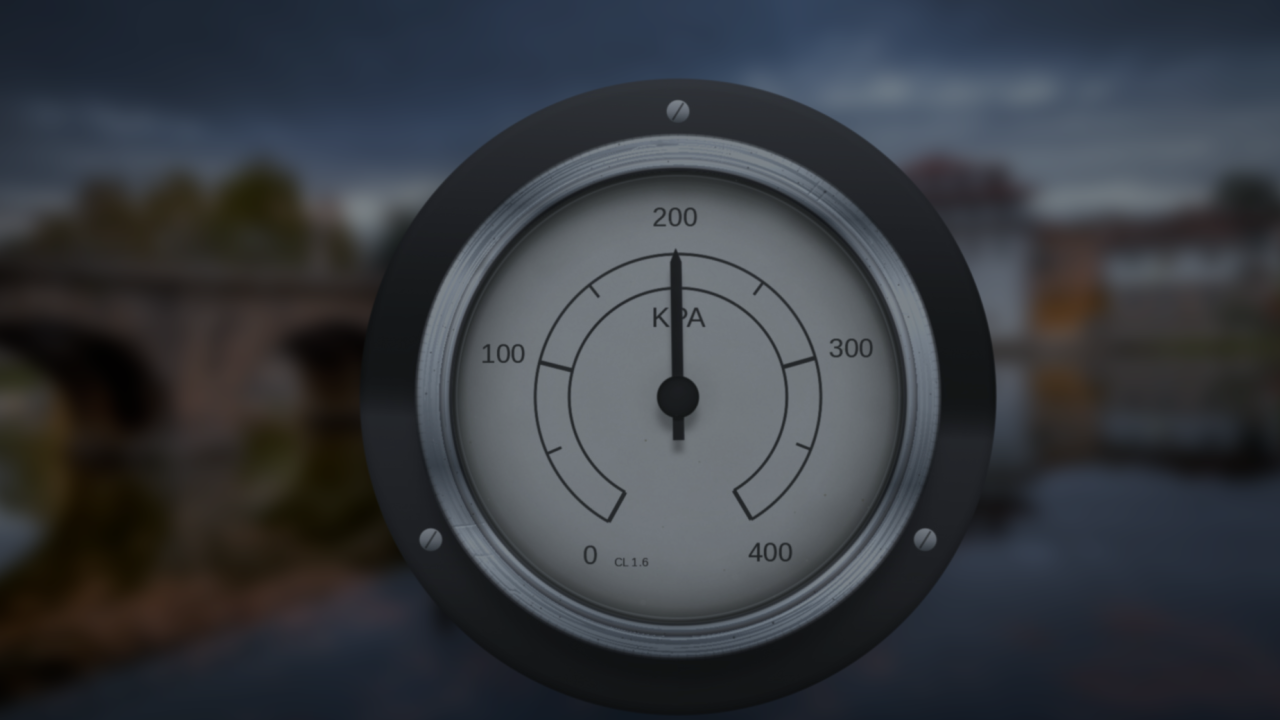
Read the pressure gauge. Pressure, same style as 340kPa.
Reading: 200kPa
